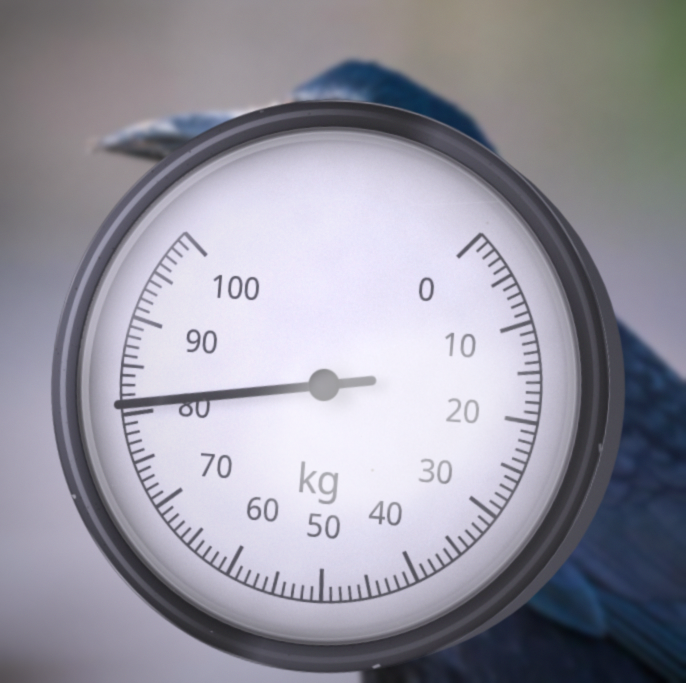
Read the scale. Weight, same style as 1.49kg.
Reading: 81kg
